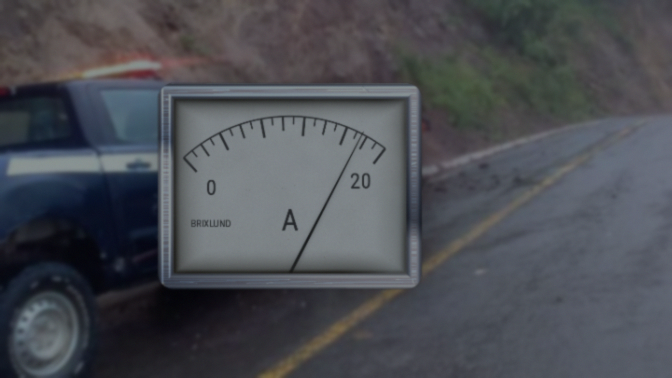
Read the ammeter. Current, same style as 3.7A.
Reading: 17.5A
